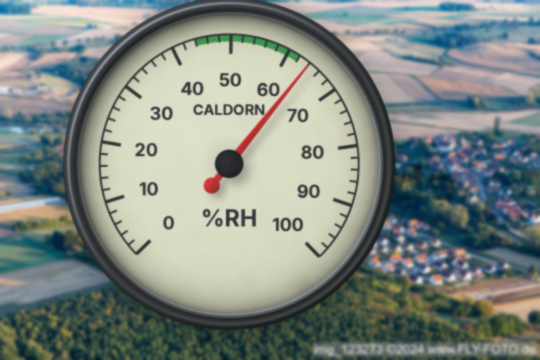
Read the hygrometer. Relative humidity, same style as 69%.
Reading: 64%
